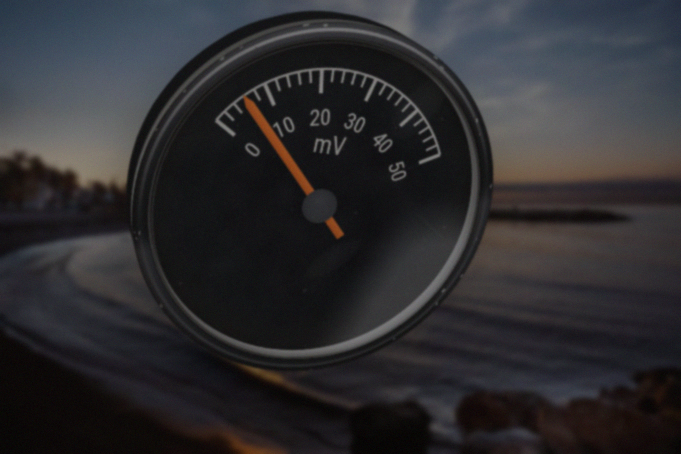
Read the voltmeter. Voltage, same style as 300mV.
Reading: 6mV
